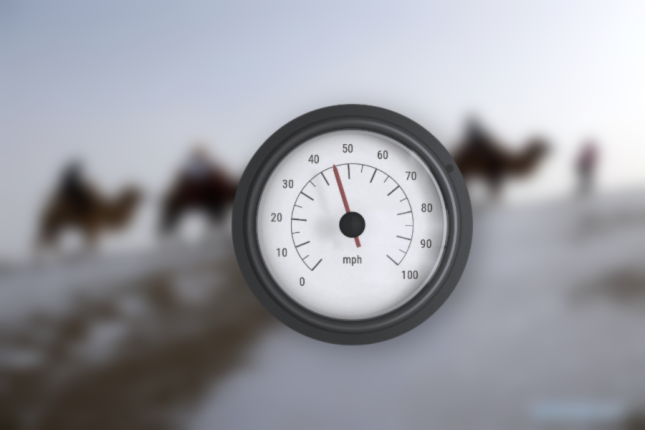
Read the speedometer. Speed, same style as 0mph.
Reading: 45mph
